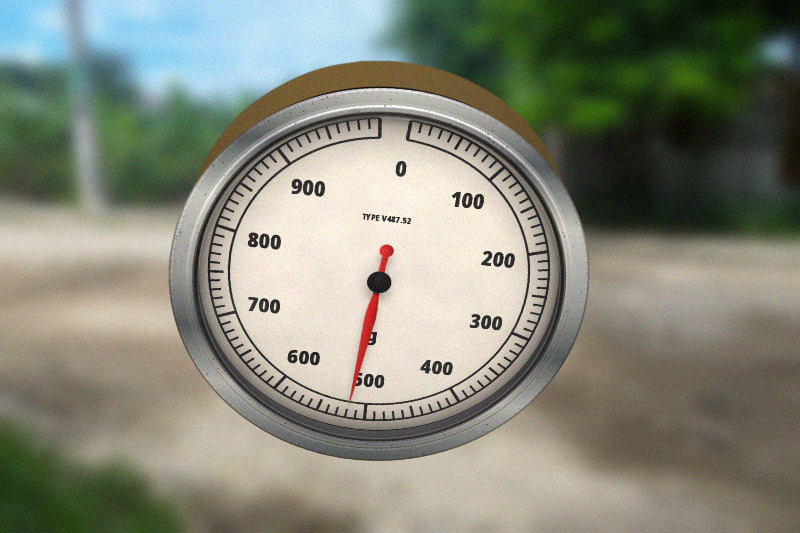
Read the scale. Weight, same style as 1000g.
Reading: 520g
